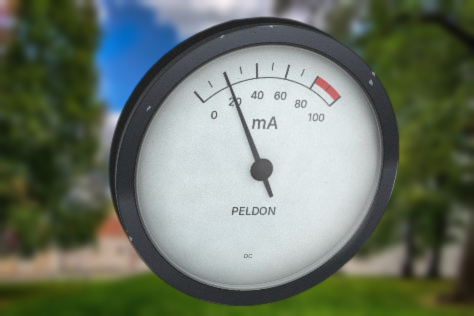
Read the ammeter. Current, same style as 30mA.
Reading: 20mA
